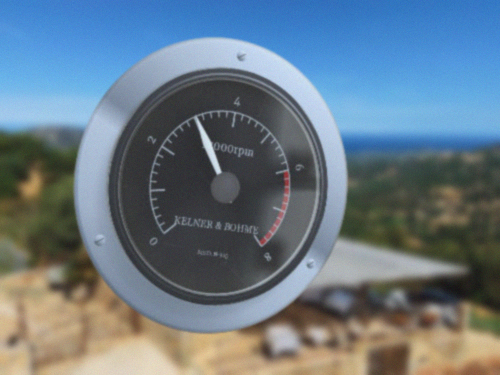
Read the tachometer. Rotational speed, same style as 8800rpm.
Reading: 3000rpm
